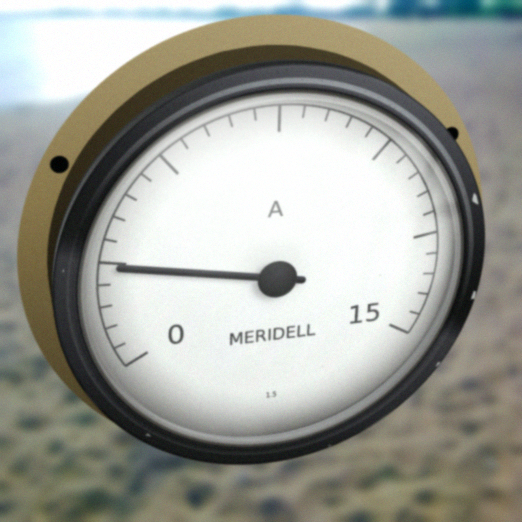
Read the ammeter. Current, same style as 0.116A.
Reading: 2.5A
